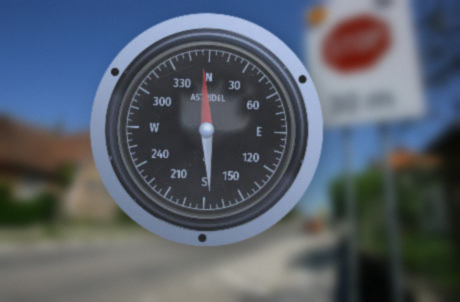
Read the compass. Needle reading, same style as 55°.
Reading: 355°
